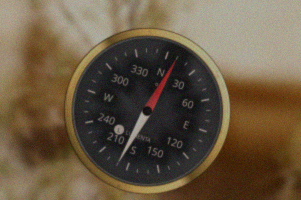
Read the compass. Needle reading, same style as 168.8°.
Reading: 10°
